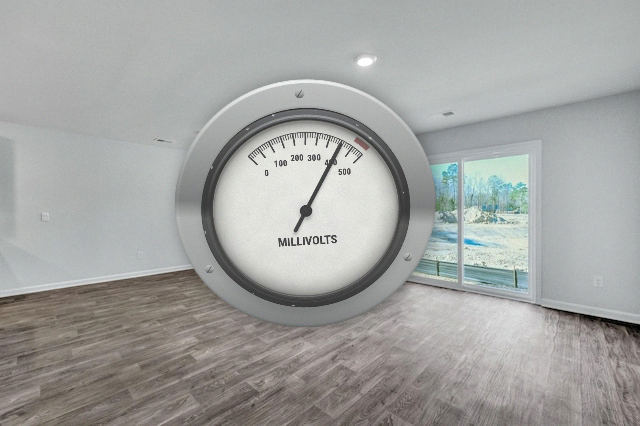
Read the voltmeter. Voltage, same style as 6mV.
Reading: 400mV
